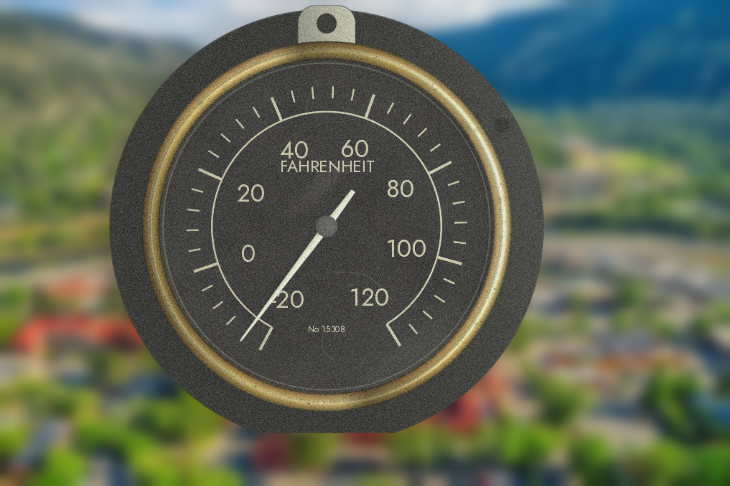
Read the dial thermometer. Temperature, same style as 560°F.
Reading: -16°F
